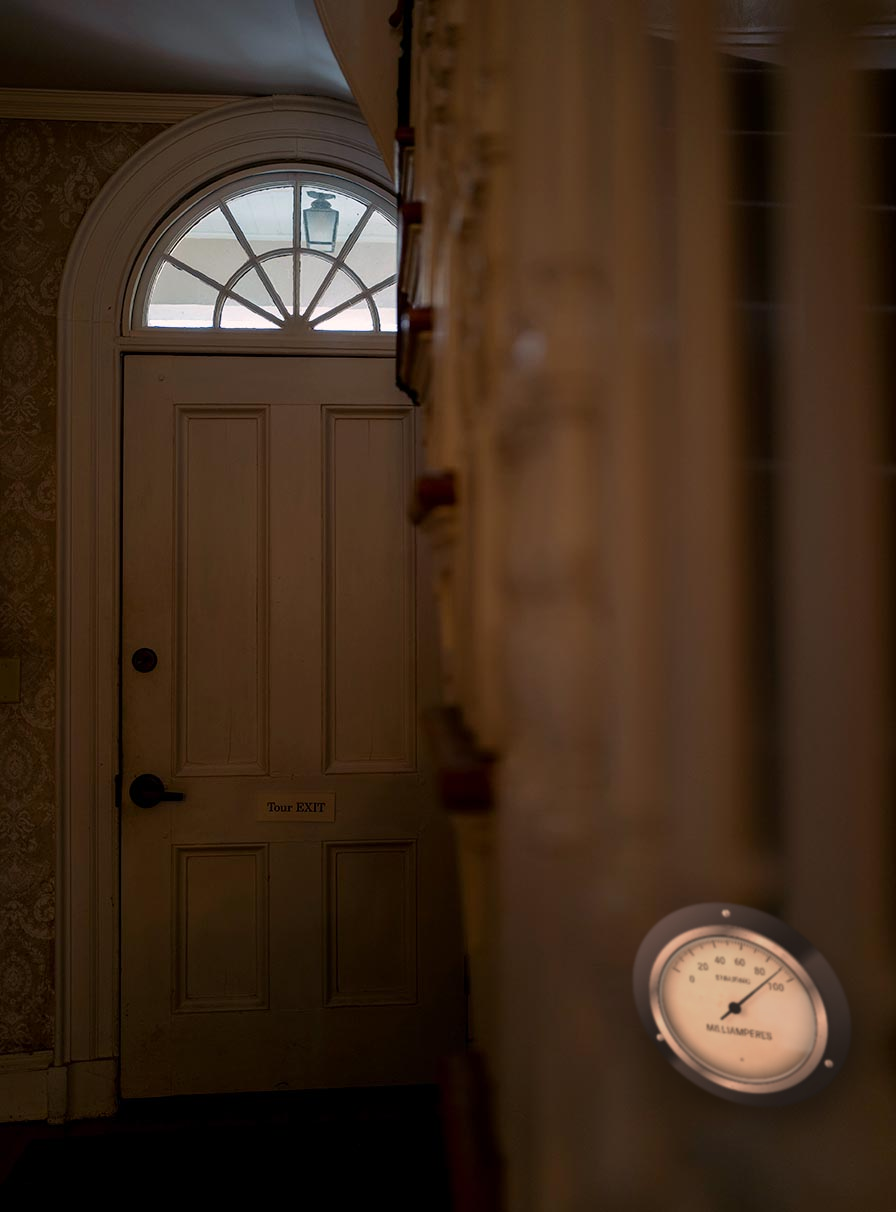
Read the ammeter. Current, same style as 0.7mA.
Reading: 90mA
